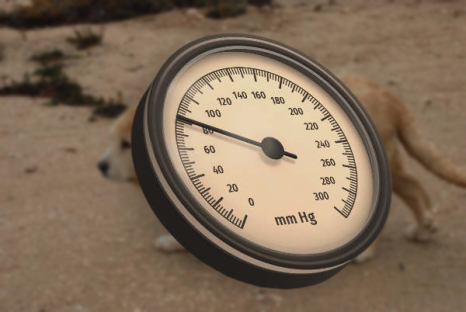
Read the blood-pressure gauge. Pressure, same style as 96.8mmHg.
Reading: 80mmHg
